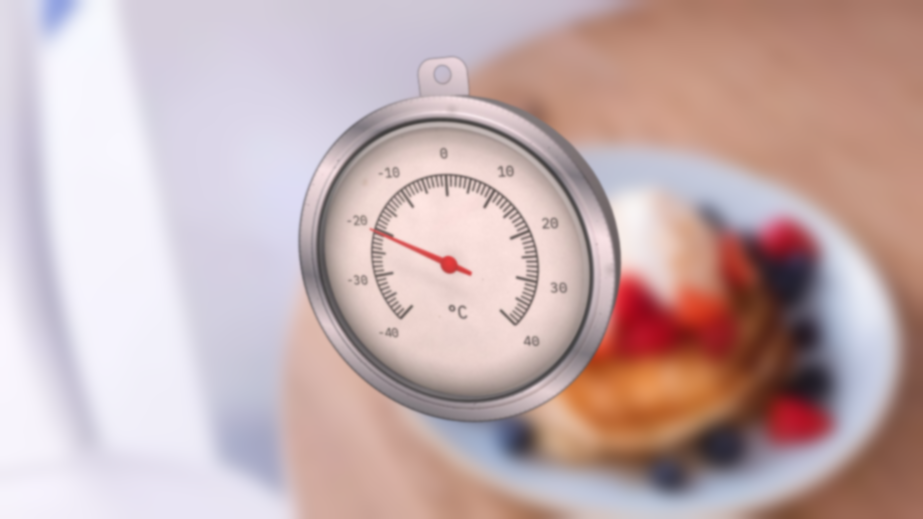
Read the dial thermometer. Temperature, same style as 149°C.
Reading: -20°C
